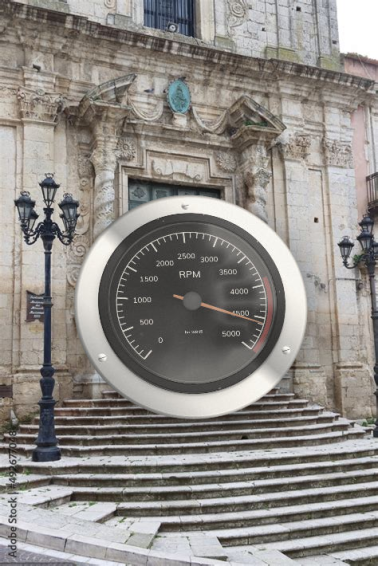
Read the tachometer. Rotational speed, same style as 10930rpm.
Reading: 4600rpm
